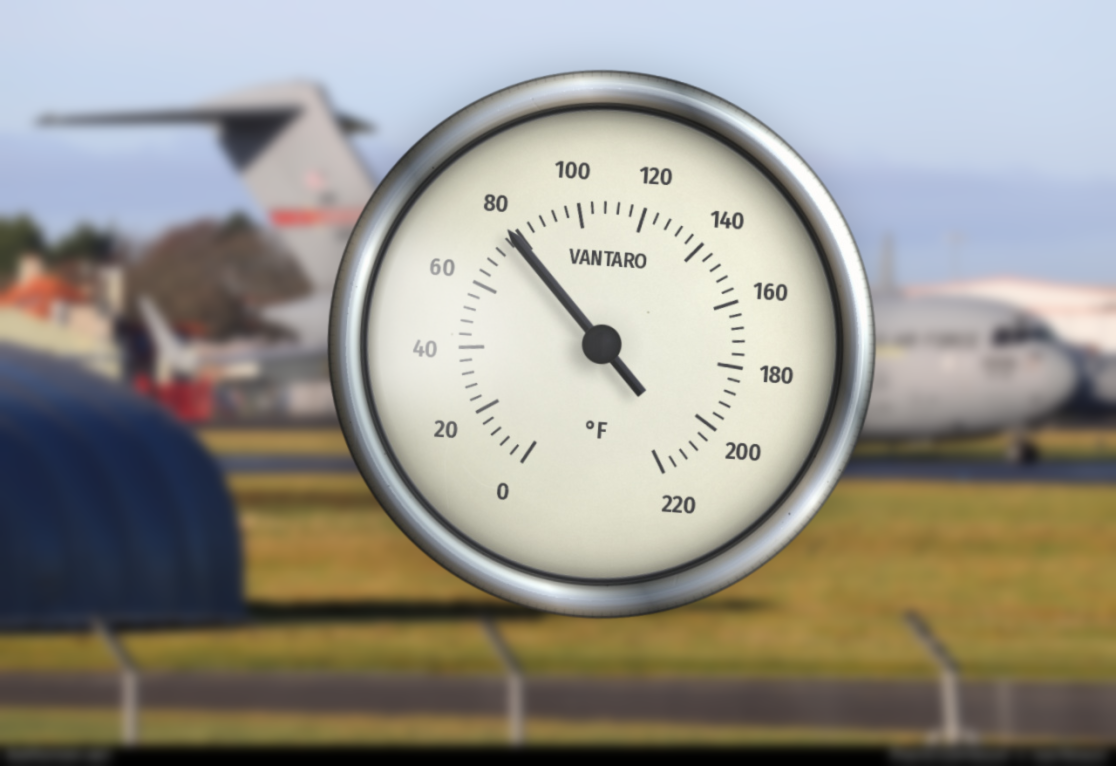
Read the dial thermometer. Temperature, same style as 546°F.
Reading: 78°F
